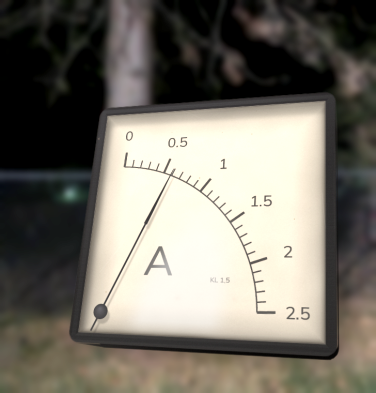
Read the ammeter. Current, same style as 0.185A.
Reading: 0.6A
